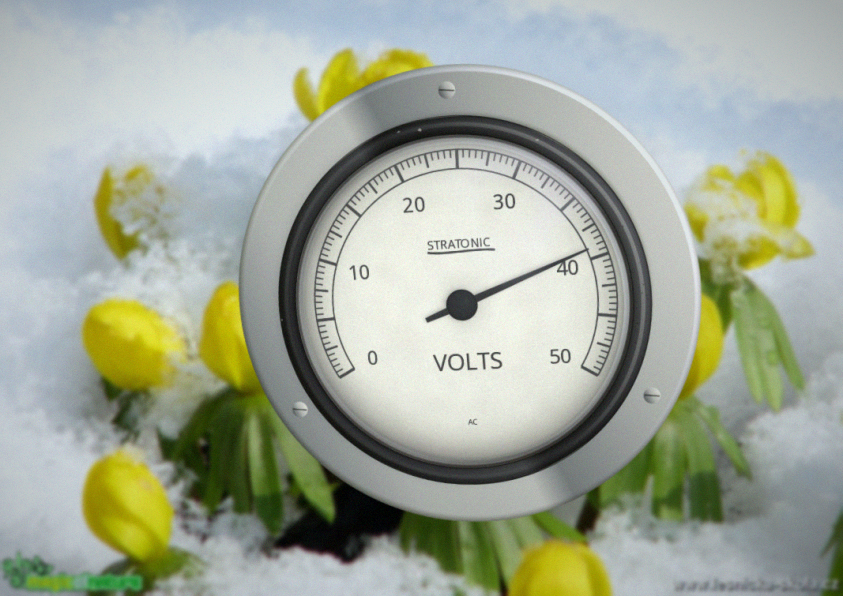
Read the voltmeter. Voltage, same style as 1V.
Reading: 39V
